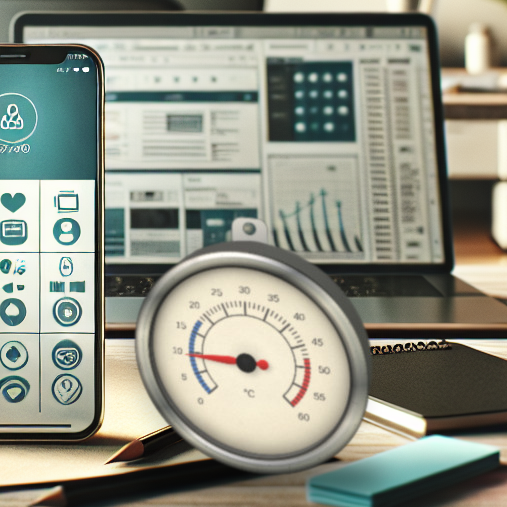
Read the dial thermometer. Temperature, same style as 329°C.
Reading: 10°C
